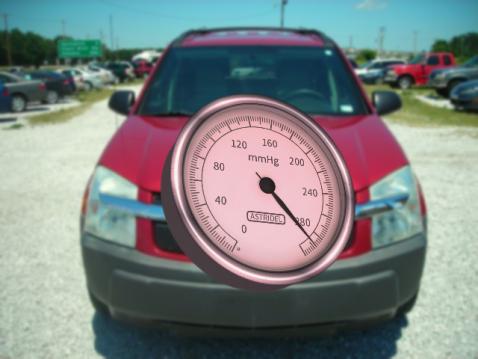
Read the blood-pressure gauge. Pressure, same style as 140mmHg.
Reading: 290mmHg
